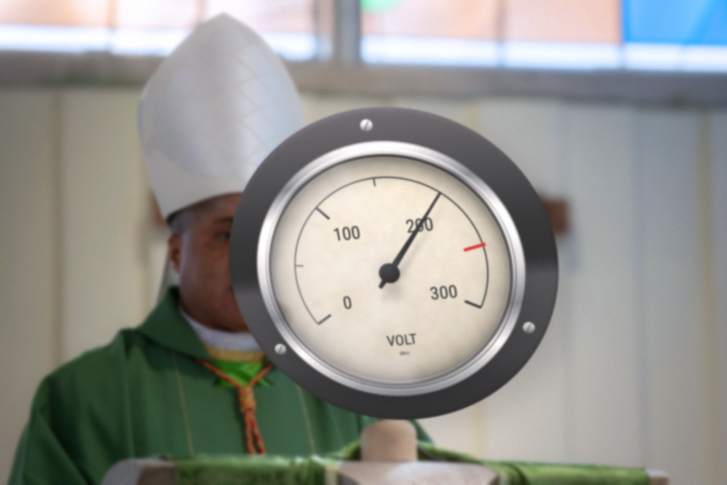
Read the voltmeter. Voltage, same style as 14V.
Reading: 200V
